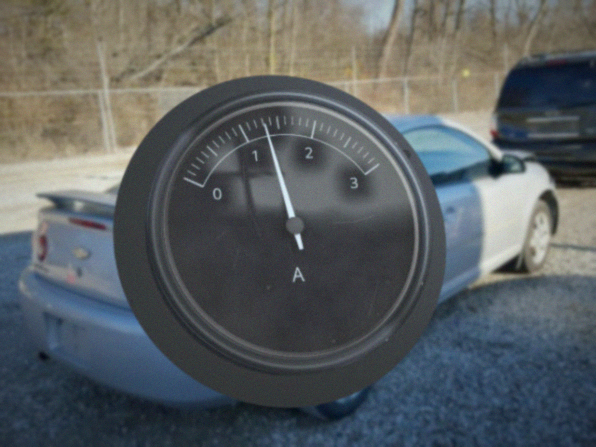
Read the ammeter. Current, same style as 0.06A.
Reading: 1.3A
